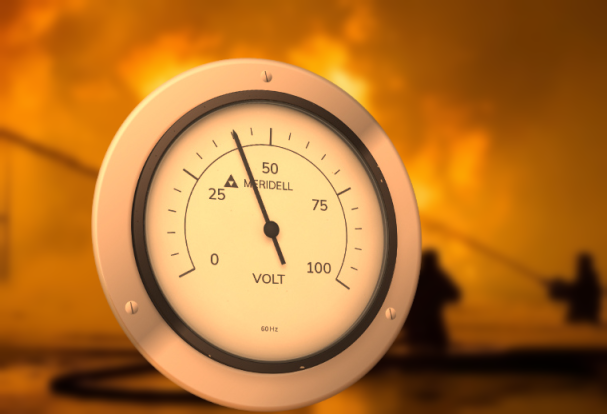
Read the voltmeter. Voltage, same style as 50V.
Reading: 40V
